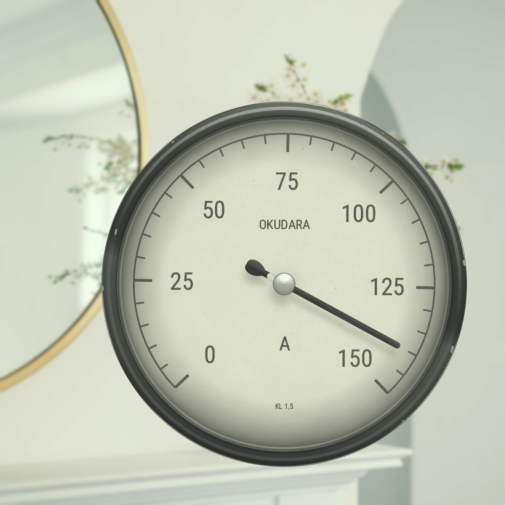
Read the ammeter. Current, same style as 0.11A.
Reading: 140A
